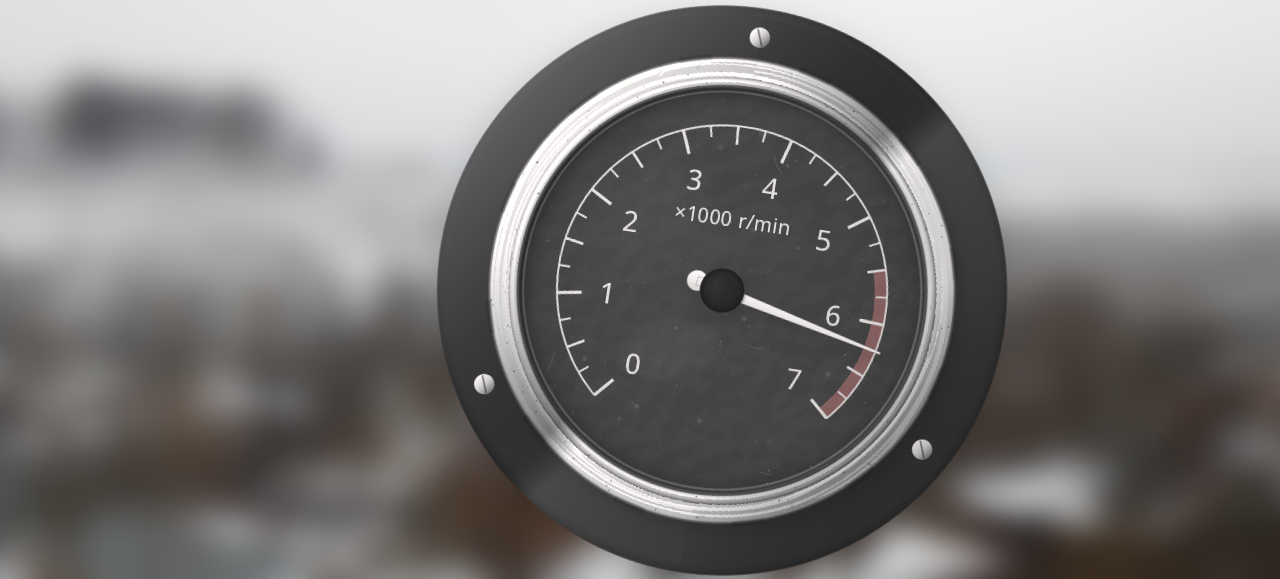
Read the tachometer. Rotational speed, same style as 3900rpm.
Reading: 6250rpm
